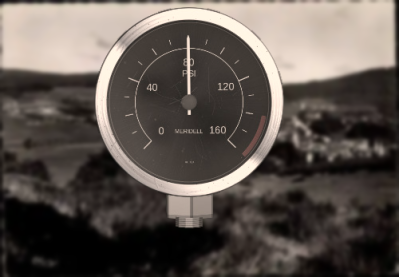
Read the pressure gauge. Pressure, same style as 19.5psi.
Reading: 80psi
